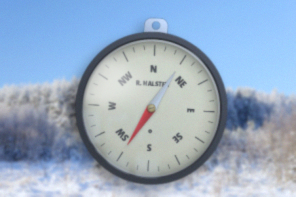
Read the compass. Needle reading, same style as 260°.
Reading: 210°
